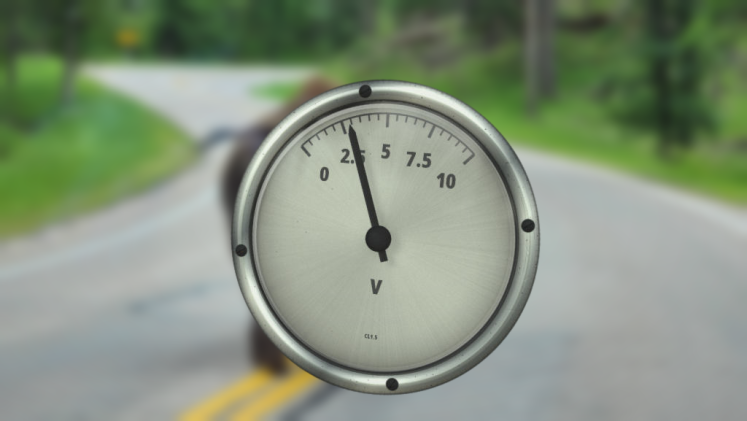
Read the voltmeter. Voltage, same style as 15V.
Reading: 3V
